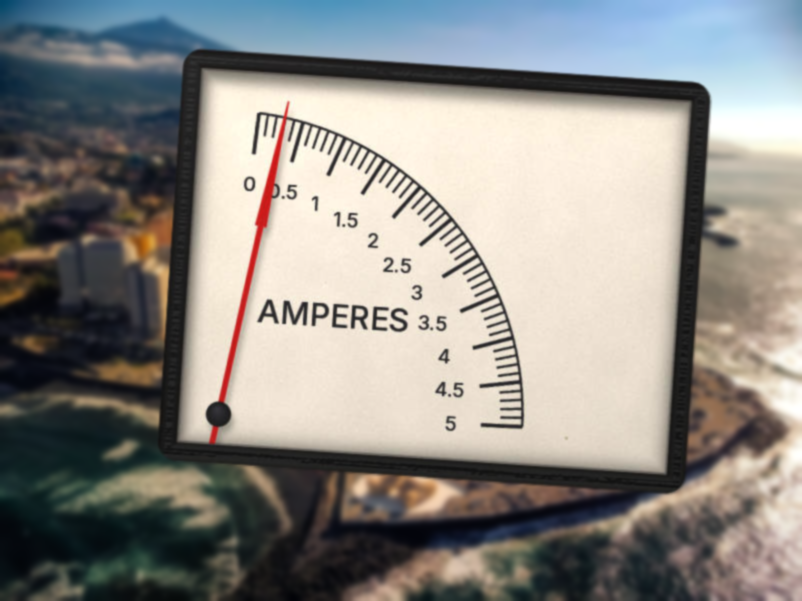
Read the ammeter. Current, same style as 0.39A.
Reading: 0.3A
